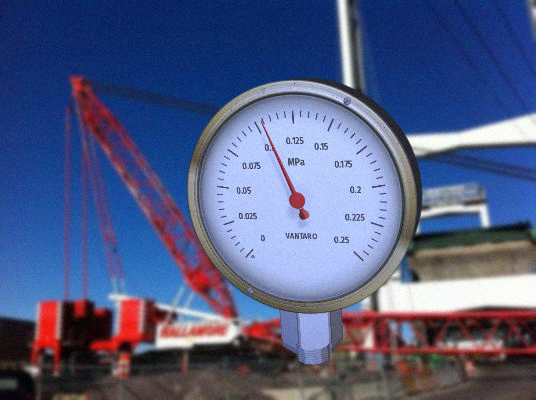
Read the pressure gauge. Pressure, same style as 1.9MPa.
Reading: 0.105MPa
